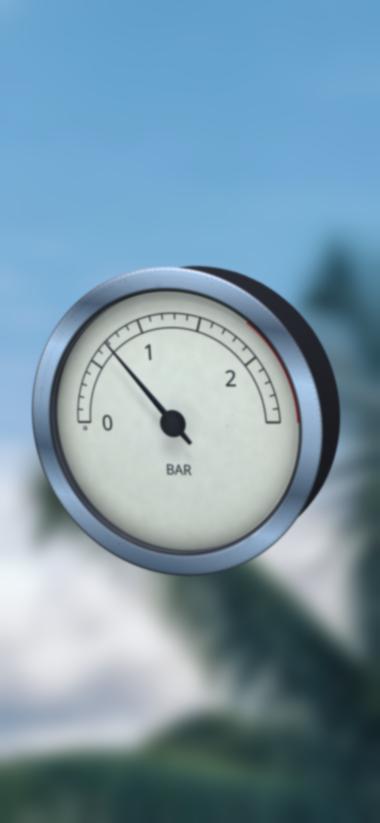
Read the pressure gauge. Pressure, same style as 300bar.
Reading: 0.7bar
